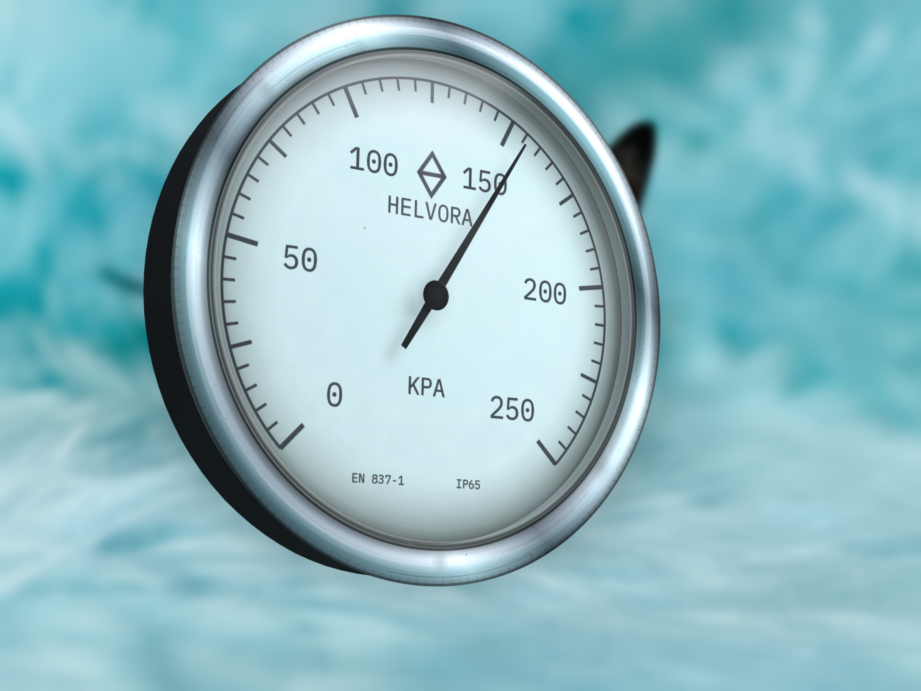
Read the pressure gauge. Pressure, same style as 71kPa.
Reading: 155kPa
